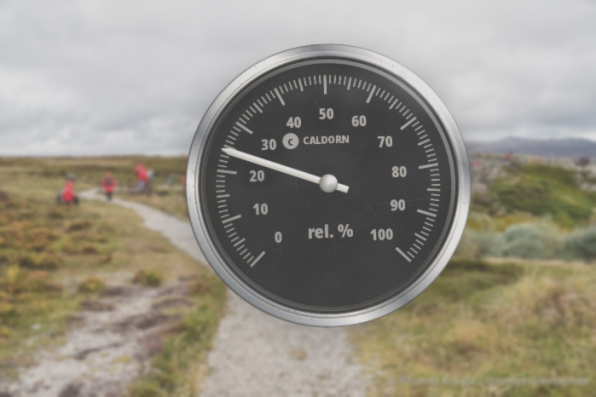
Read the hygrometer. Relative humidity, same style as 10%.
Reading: 24%
